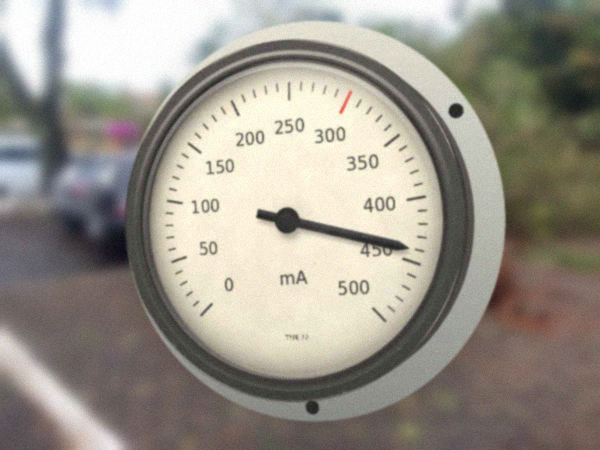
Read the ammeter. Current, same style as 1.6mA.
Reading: 440mA
